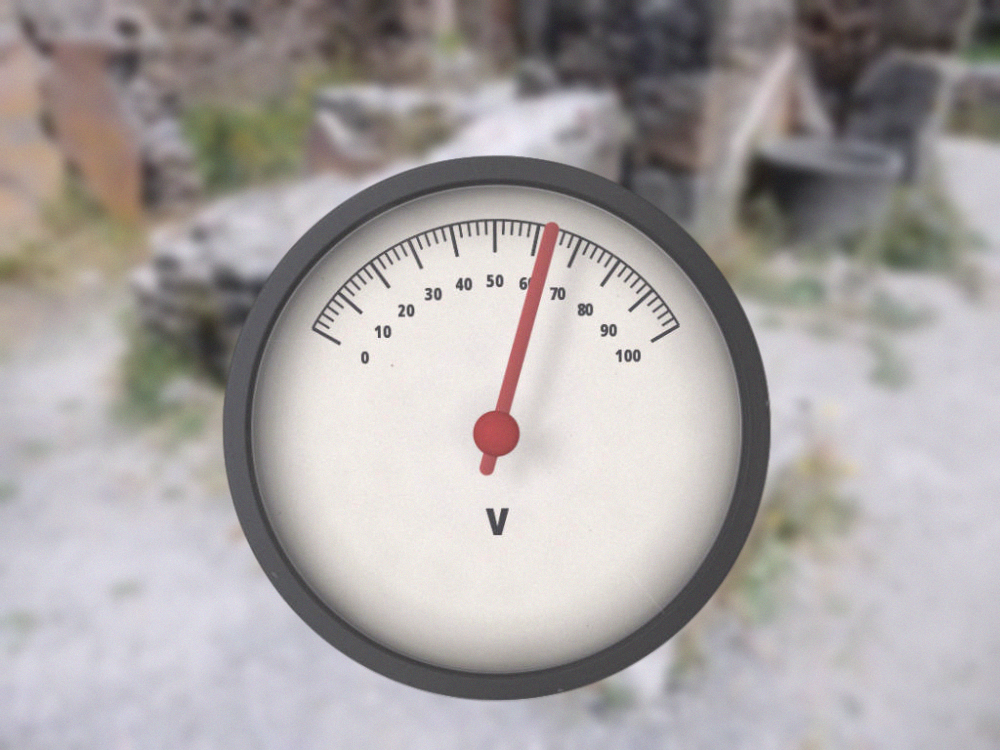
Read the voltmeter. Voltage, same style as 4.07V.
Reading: 63V
